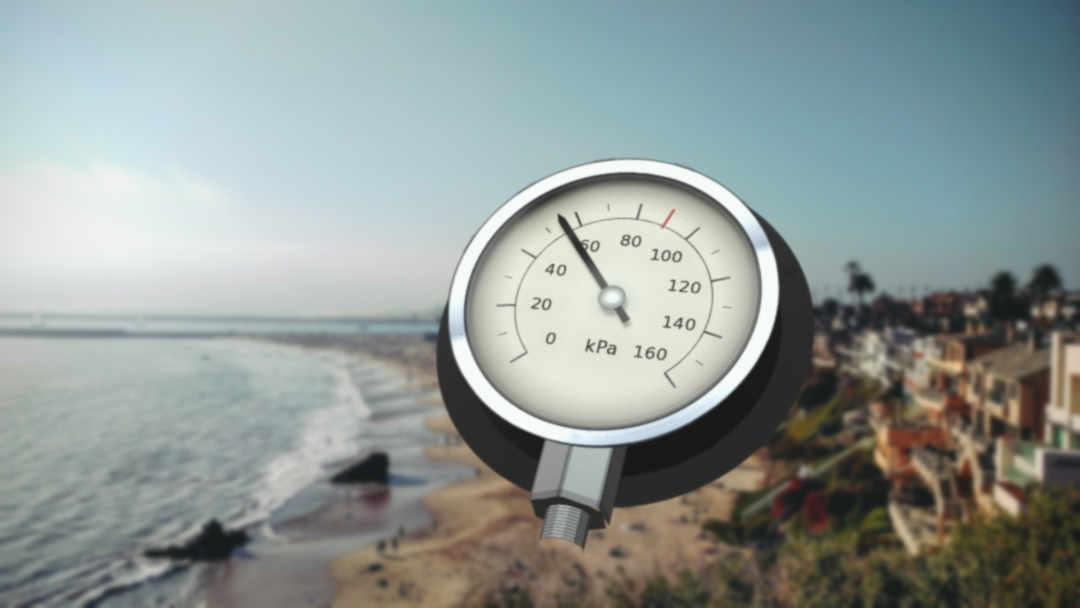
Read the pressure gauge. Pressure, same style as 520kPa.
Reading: 55kPa
